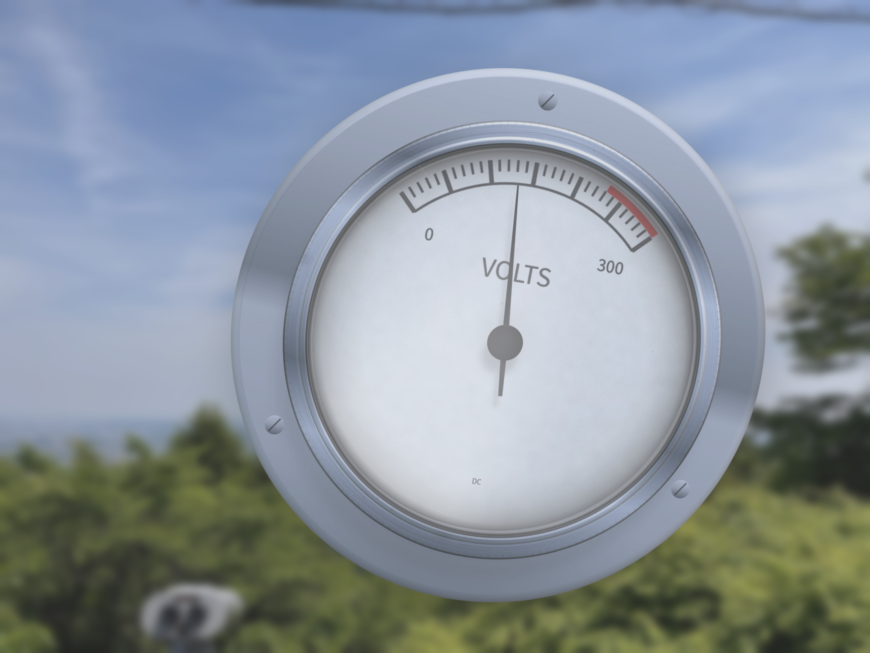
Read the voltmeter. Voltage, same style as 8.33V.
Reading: 130V
